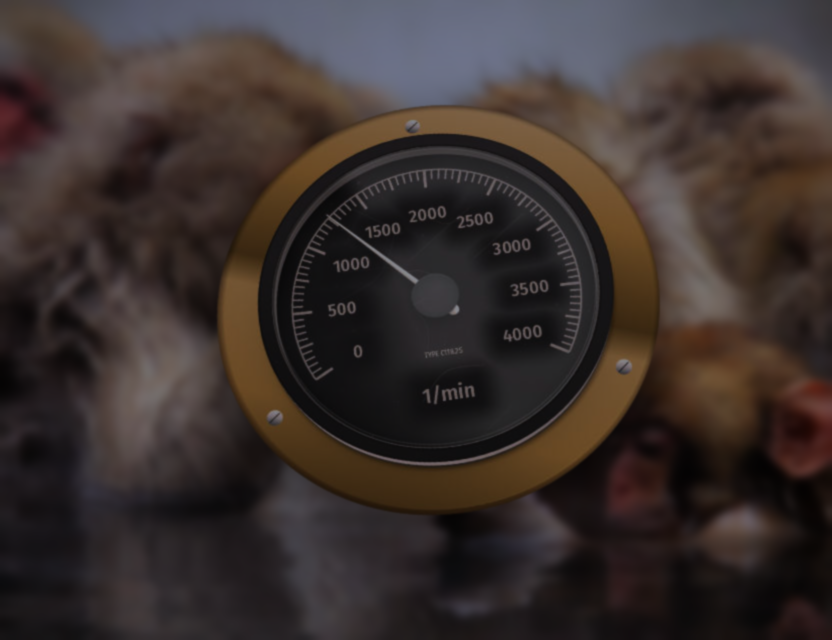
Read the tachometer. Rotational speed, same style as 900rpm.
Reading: 1250rpm
